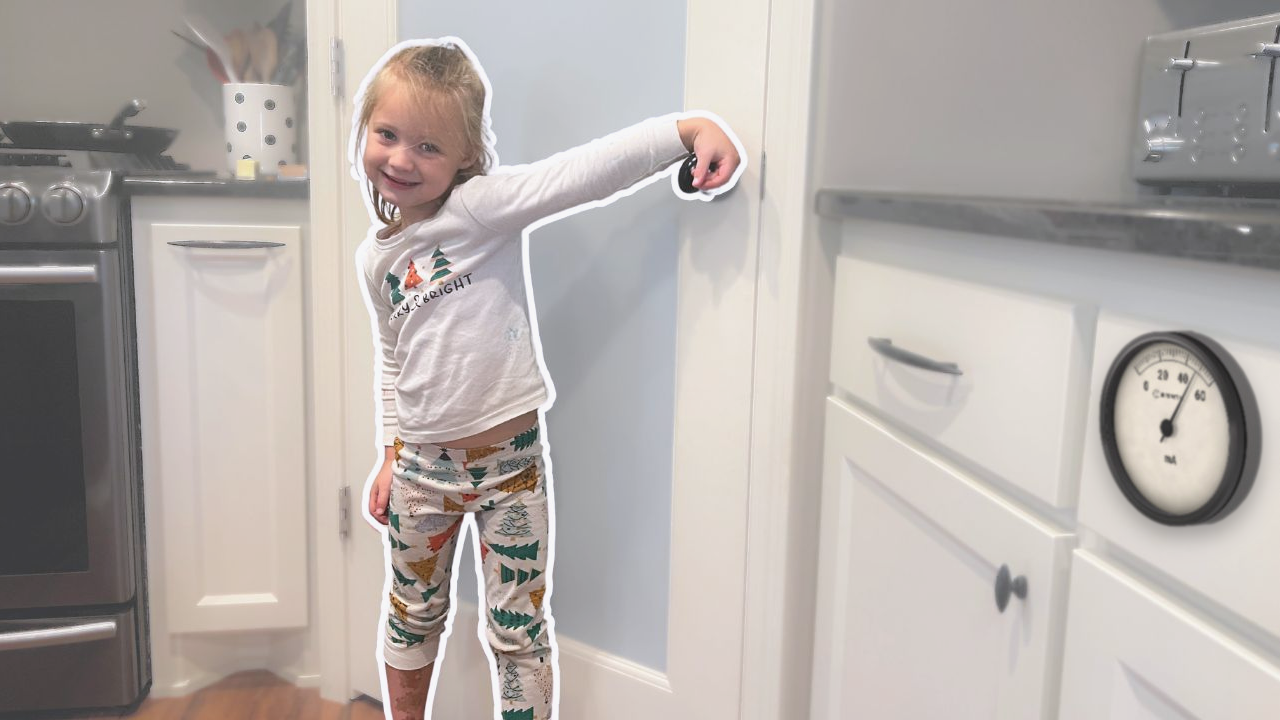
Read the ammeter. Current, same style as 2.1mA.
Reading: 50mA
